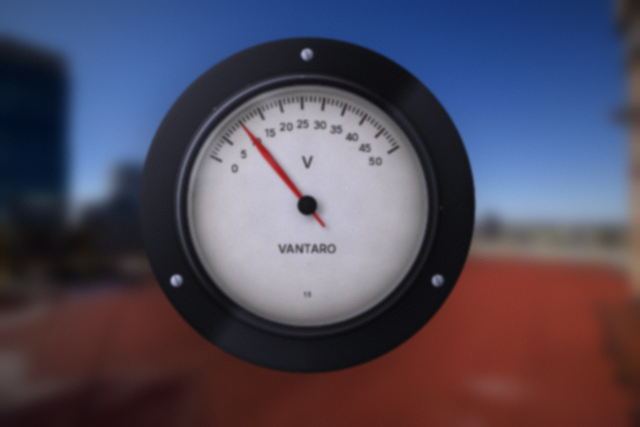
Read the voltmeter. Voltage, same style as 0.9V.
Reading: 10V
